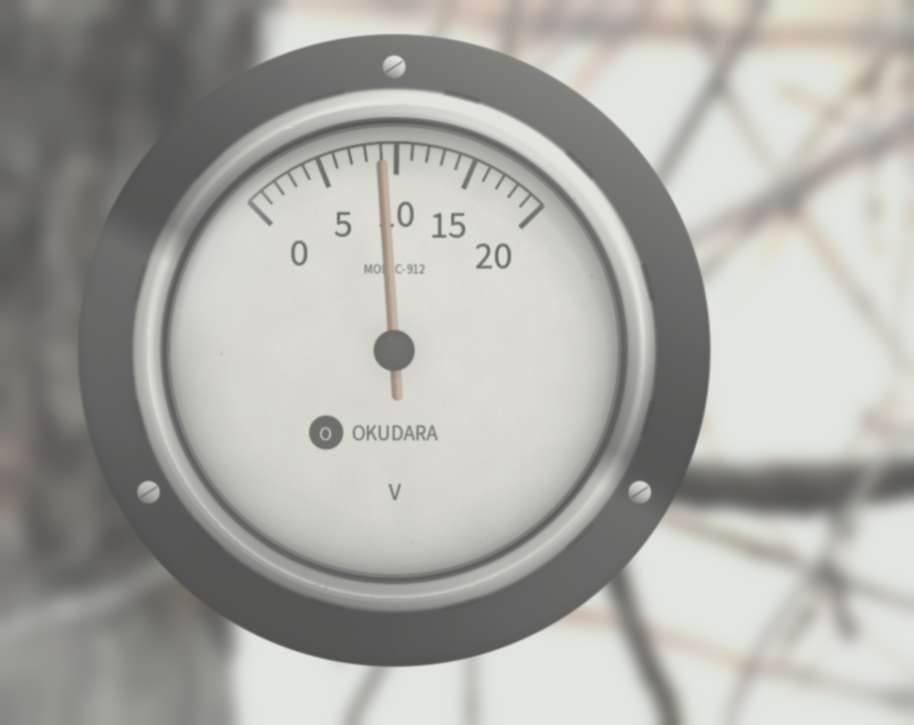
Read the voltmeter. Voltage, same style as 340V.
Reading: 9V
